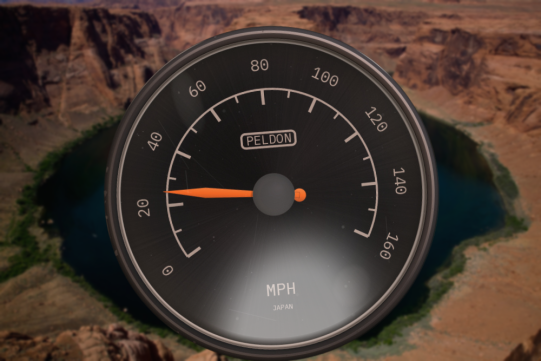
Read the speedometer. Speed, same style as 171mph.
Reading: 25mph
